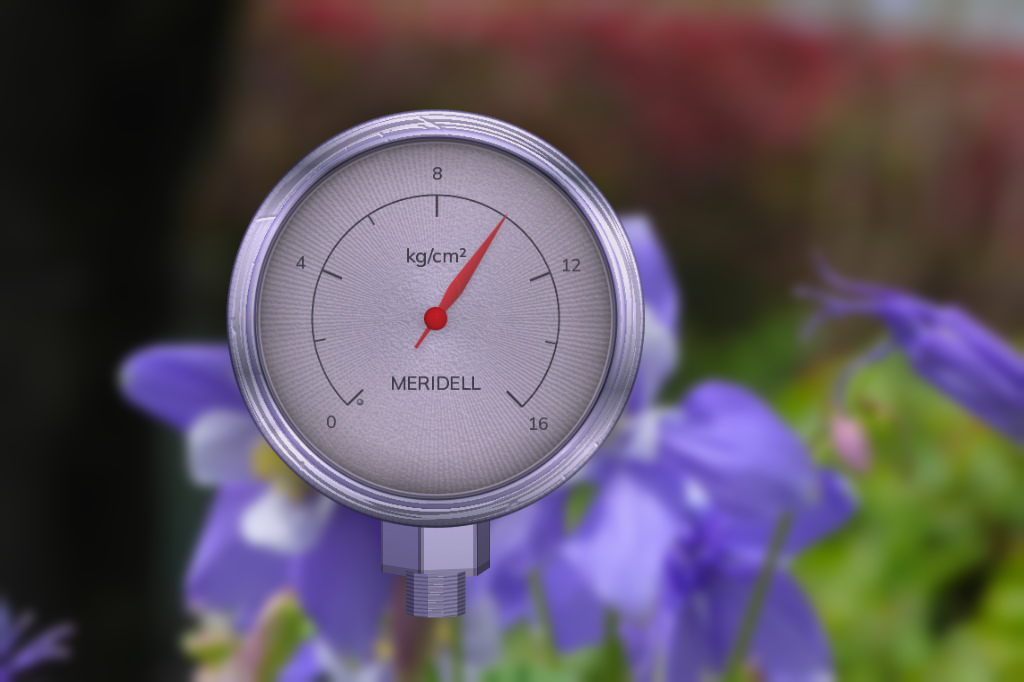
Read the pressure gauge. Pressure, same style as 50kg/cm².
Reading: 10kg/cm²
